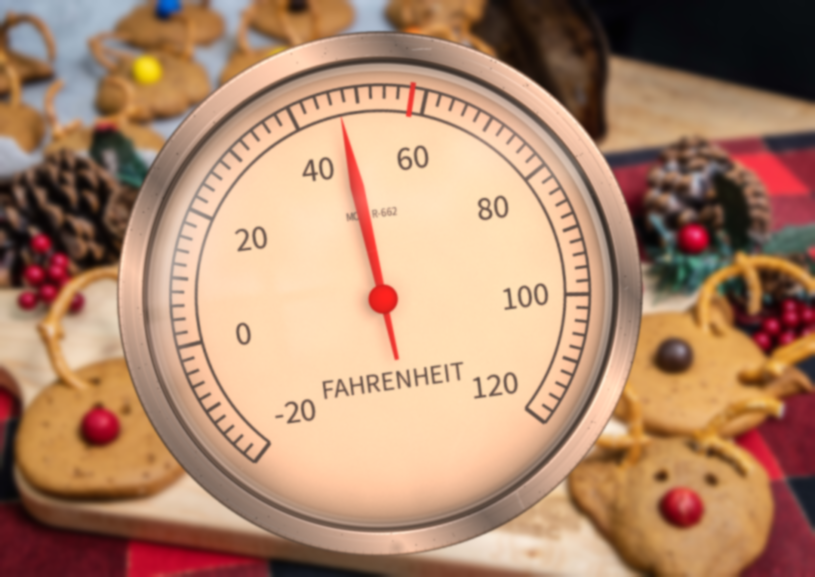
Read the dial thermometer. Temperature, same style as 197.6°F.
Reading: 47°F
